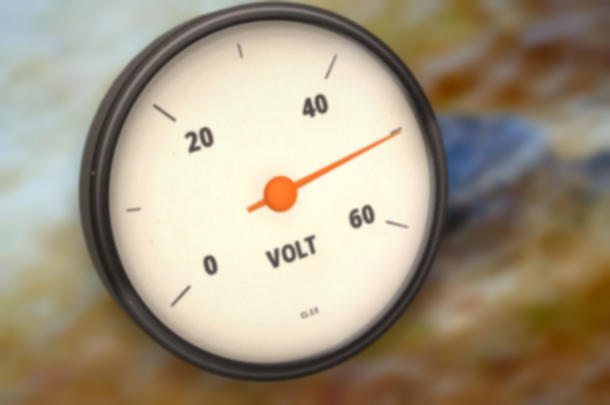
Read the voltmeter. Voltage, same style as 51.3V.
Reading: 50V
